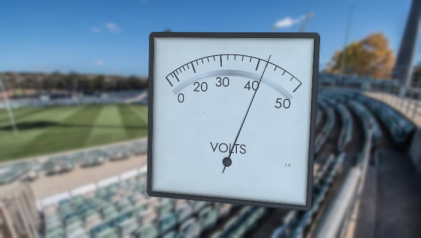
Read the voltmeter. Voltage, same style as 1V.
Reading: 42V
